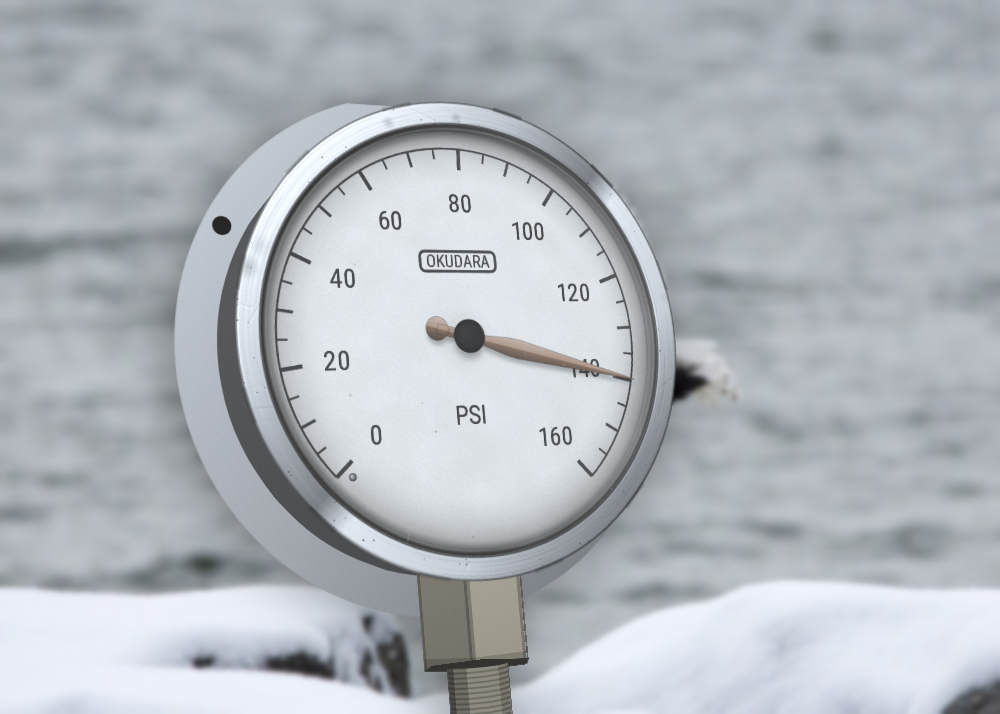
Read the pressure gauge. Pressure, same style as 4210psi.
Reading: 140psi
